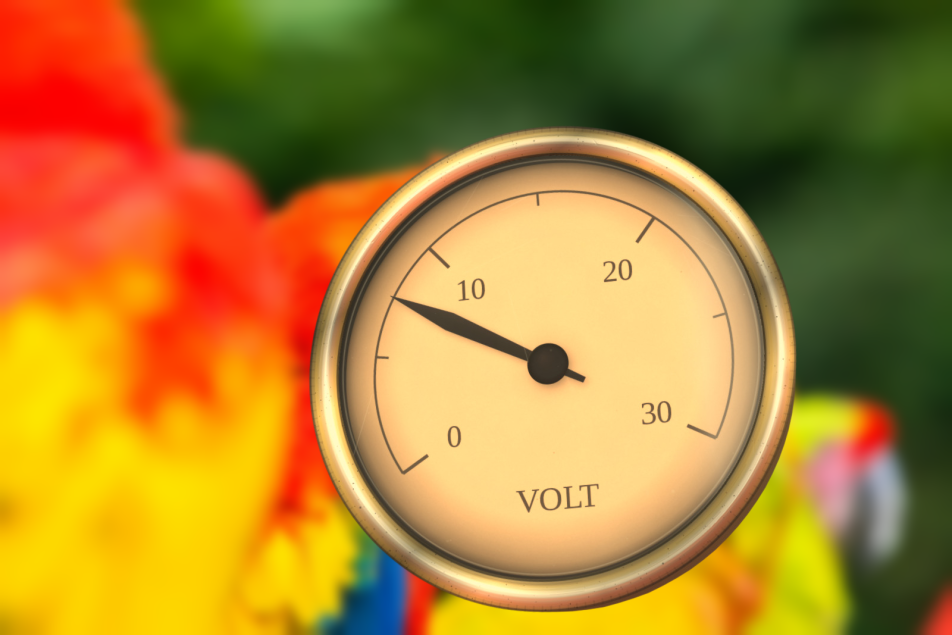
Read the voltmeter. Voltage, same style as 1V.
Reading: 7.5V
